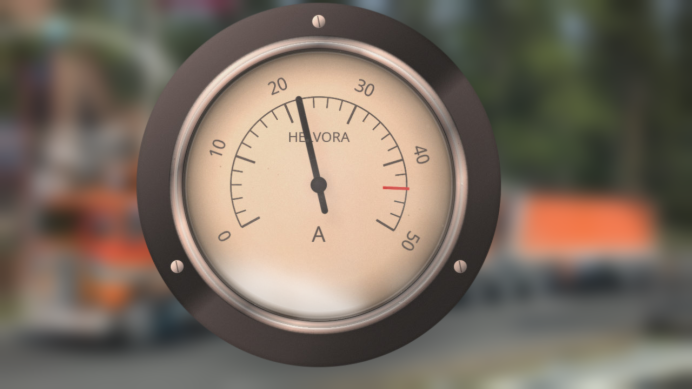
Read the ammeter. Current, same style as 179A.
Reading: 22A
